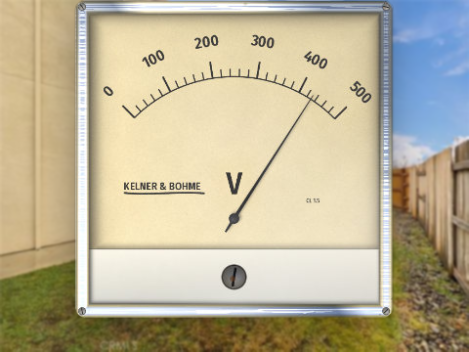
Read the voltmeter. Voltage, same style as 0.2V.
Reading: 430V
